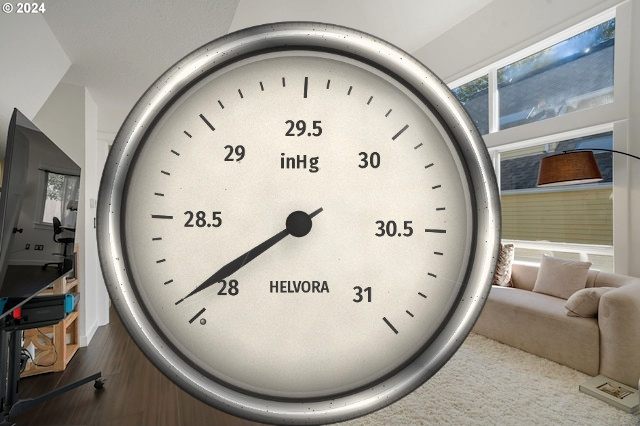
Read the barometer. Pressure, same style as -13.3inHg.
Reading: 28.1inHg
